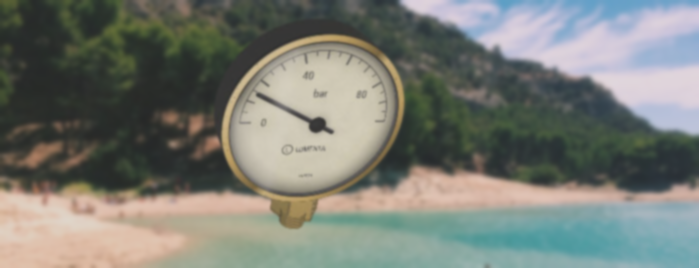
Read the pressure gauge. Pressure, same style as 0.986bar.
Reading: 15bar
